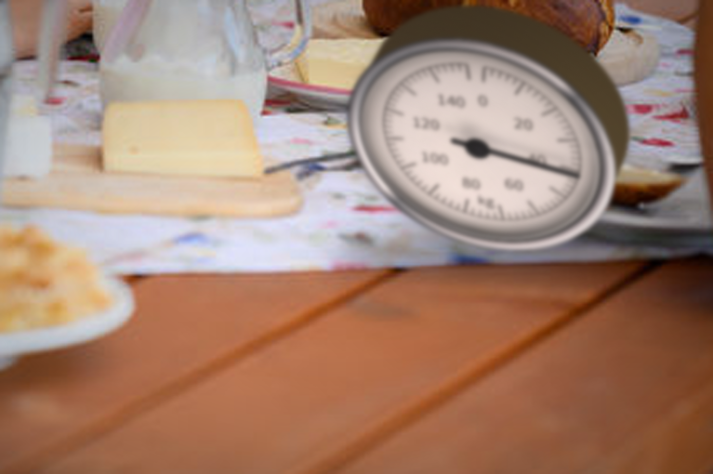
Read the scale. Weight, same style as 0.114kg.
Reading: 40kg
